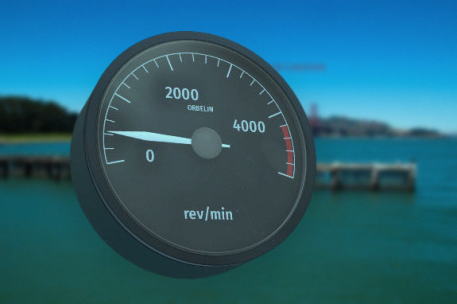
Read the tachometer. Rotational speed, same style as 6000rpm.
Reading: 400rpm
